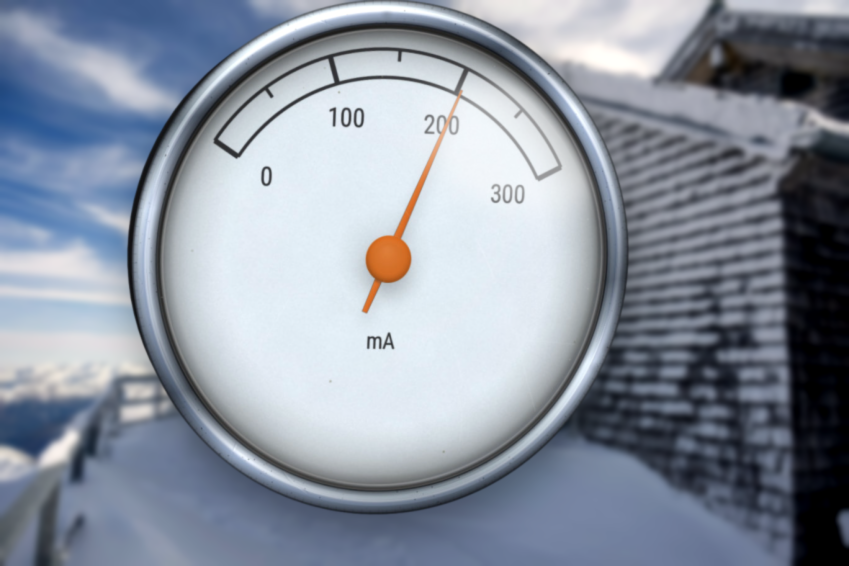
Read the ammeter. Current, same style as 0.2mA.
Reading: 200mA
